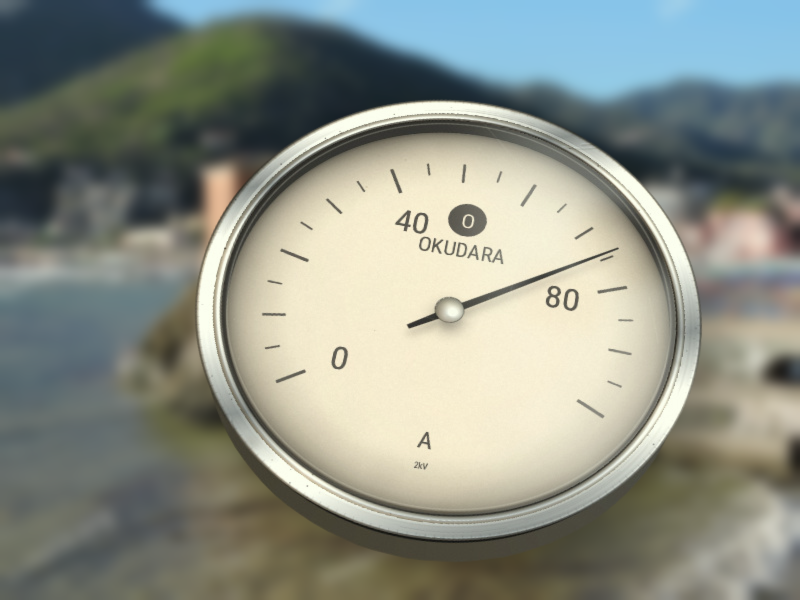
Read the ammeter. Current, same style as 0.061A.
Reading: 75A
